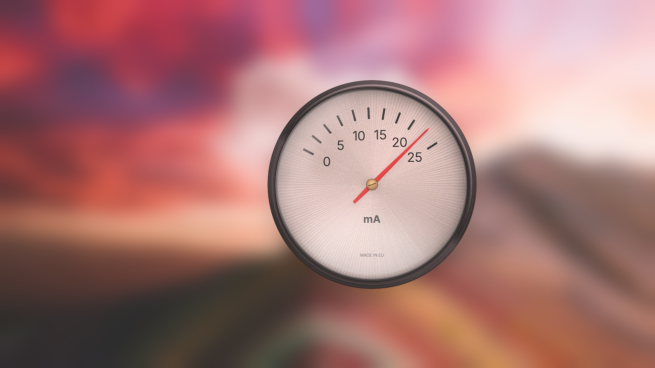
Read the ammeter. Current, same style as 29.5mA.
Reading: 22.5mA
